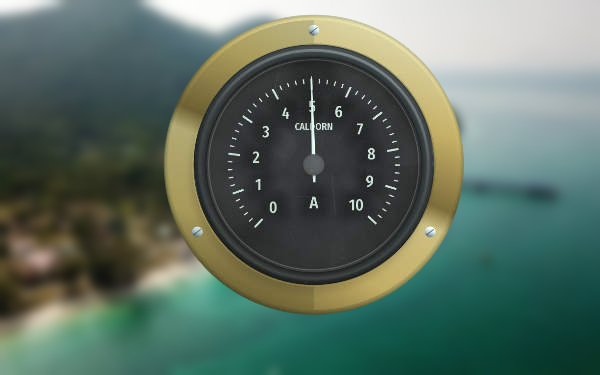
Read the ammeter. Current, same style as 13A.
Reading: 5A
